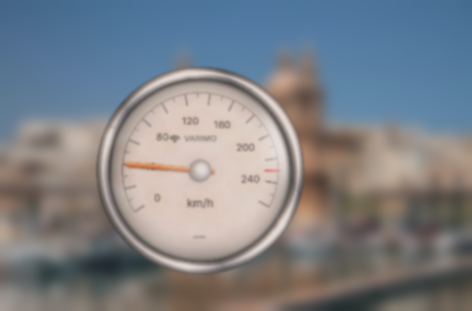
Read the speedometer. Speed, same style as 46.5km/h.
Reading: 40km/h
